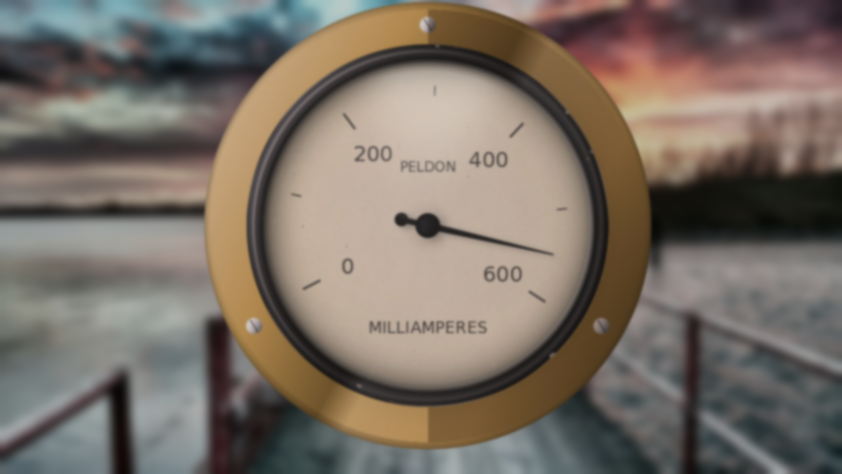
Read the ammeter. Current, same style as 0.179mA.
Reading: 550mA
